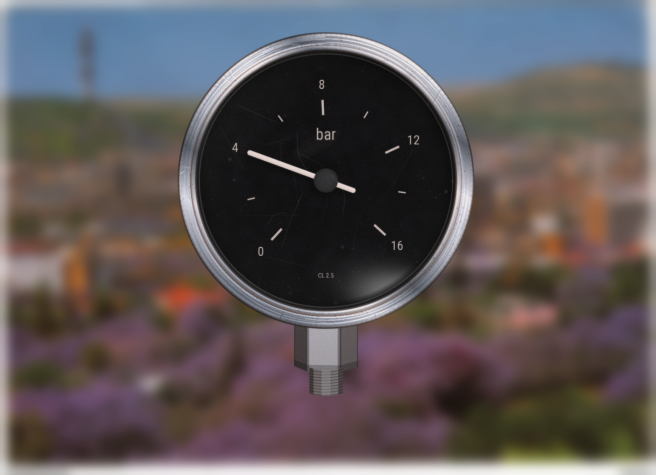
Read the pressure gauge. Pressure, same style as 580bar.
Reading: 4bar
